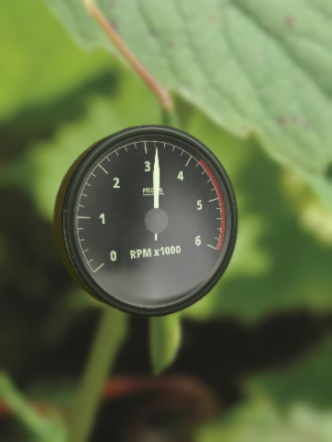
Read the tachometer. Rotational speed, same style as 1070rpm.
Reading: 3200rpm
